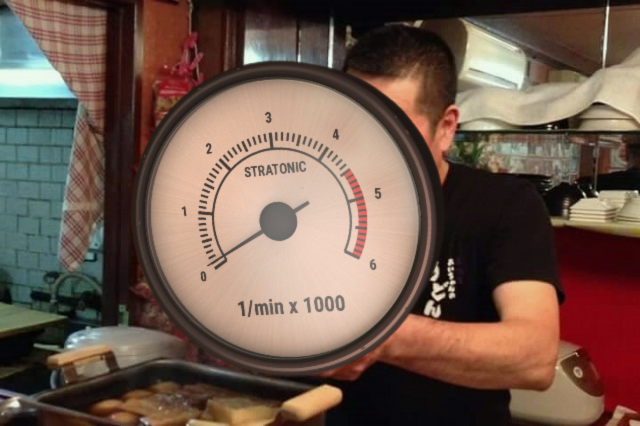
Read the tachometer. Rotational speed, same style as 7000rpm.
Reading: 100rpm
